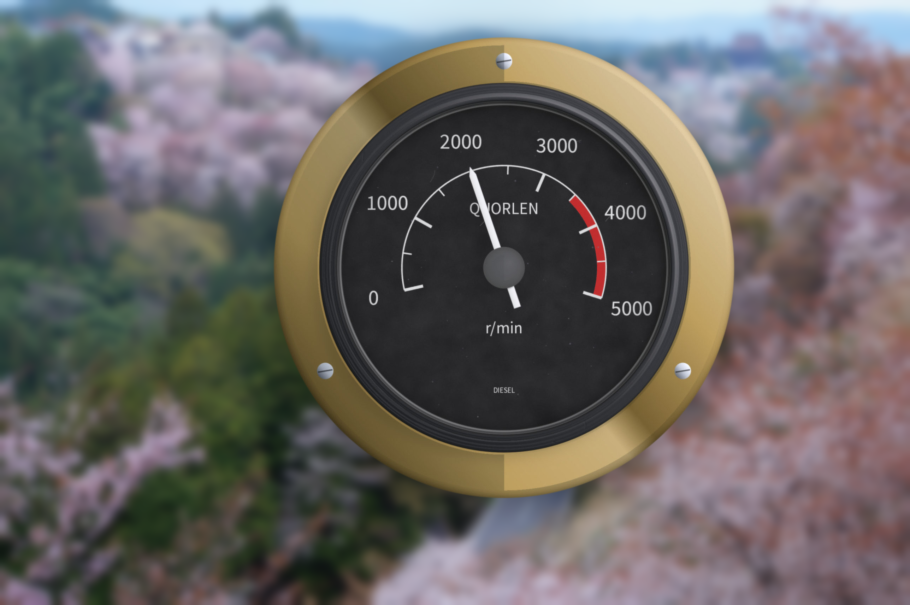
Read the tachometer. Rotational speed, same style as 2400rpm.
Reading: 2000rpm
